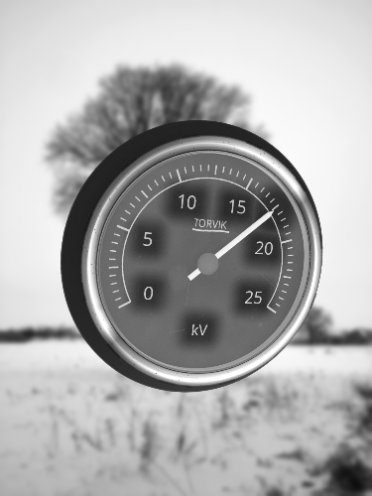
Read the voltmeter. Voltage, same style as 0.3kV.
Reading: 17.5kV
